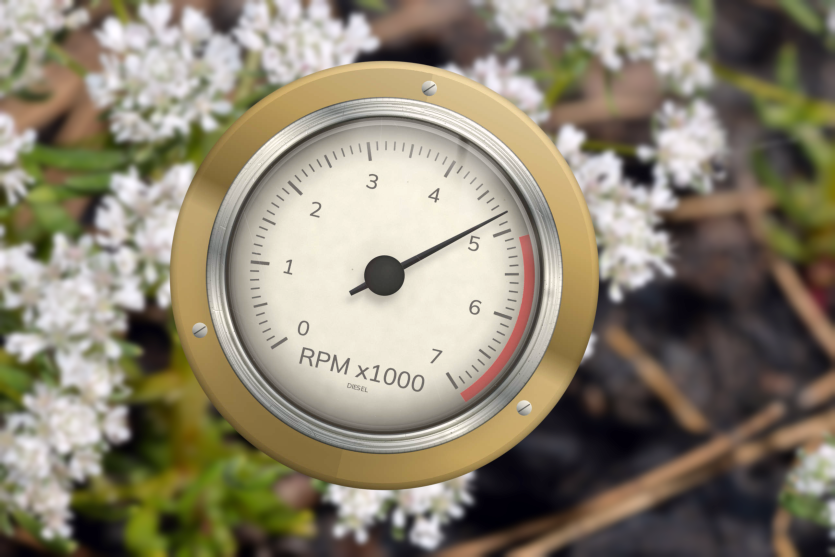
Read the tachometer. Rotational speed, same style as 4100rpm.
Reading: 4800rpm
